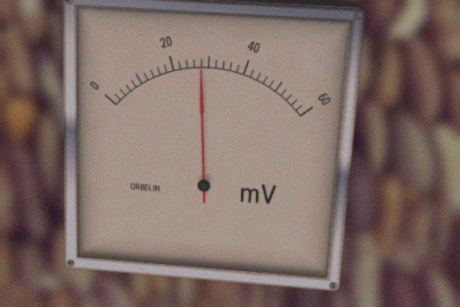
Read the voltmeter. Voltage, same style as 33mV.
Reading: 28mV
